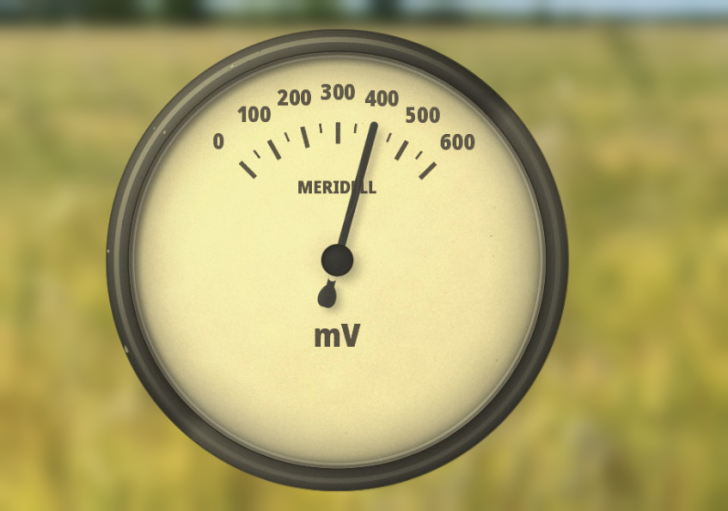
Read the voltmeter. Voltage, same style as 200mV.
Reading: 400mV
